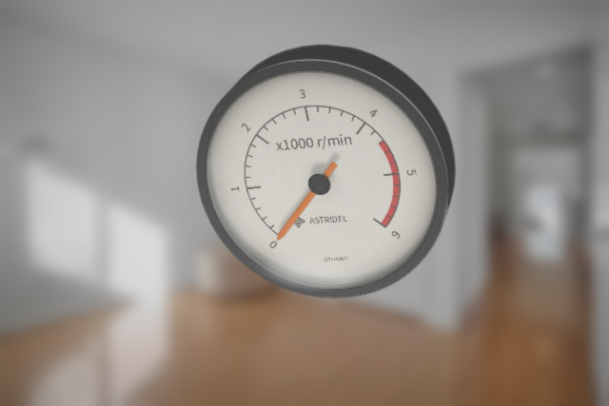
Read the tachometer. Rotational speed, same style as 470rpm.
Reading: 0rpm
